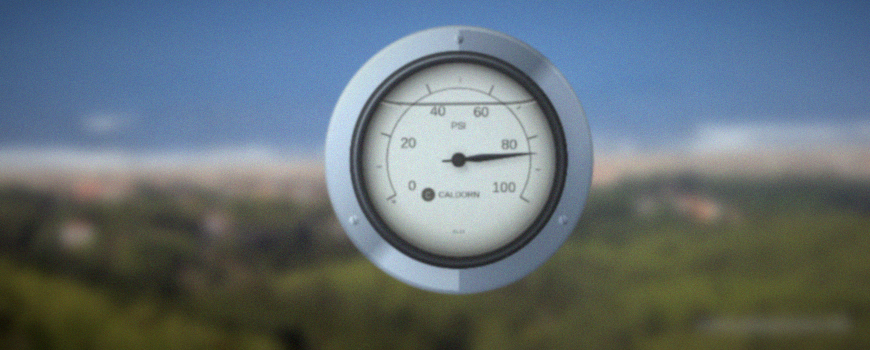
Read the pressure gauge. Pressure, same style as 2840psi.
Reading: 85psi
